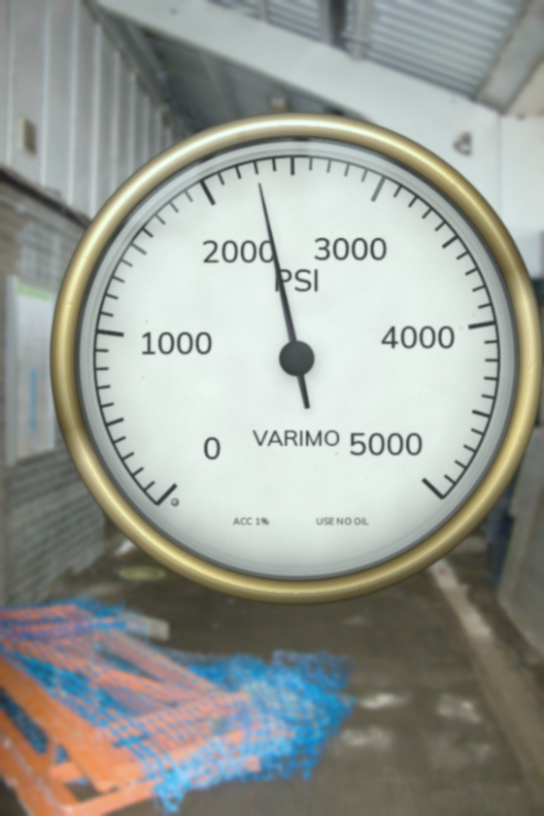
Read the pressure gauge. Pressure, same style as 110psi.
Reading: 2300psi
